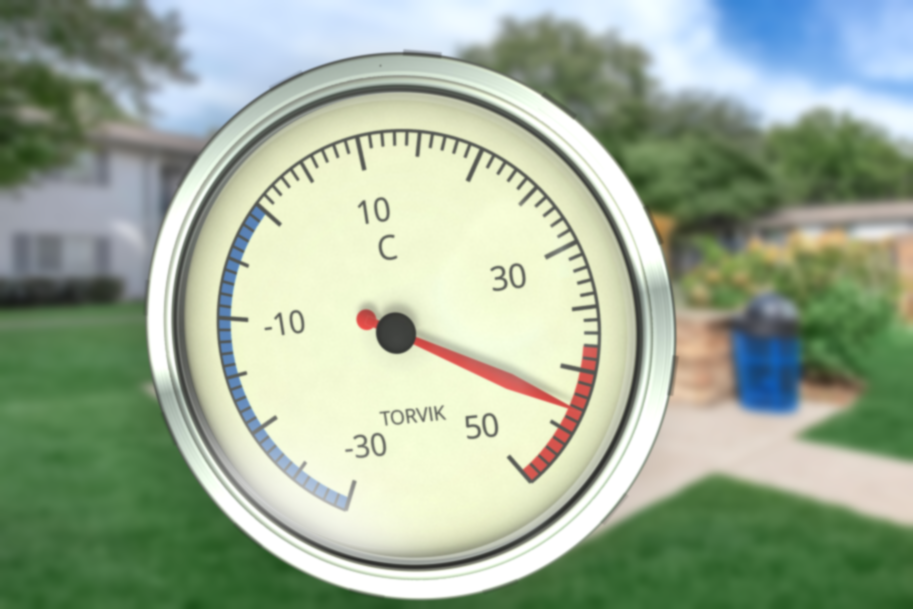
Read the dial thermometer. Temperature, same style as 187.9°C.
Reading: 43°C
